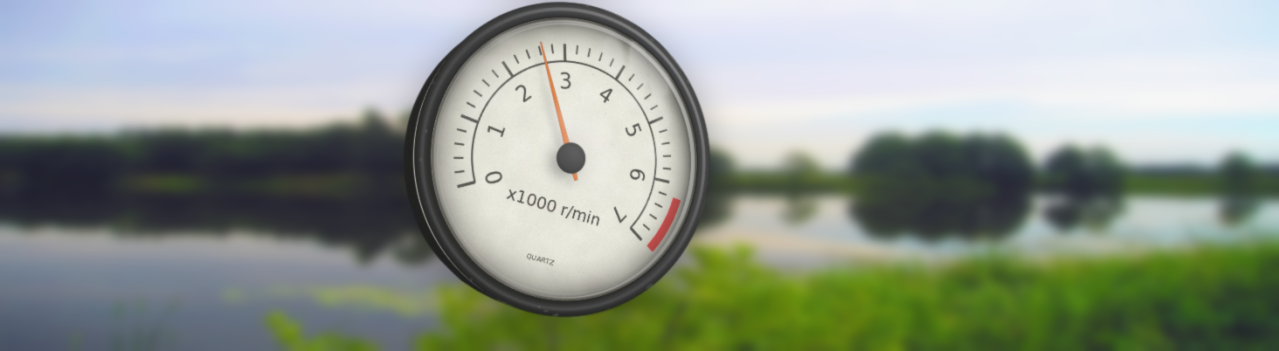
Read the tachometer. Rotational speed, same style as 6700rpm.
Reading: 2600rpm
